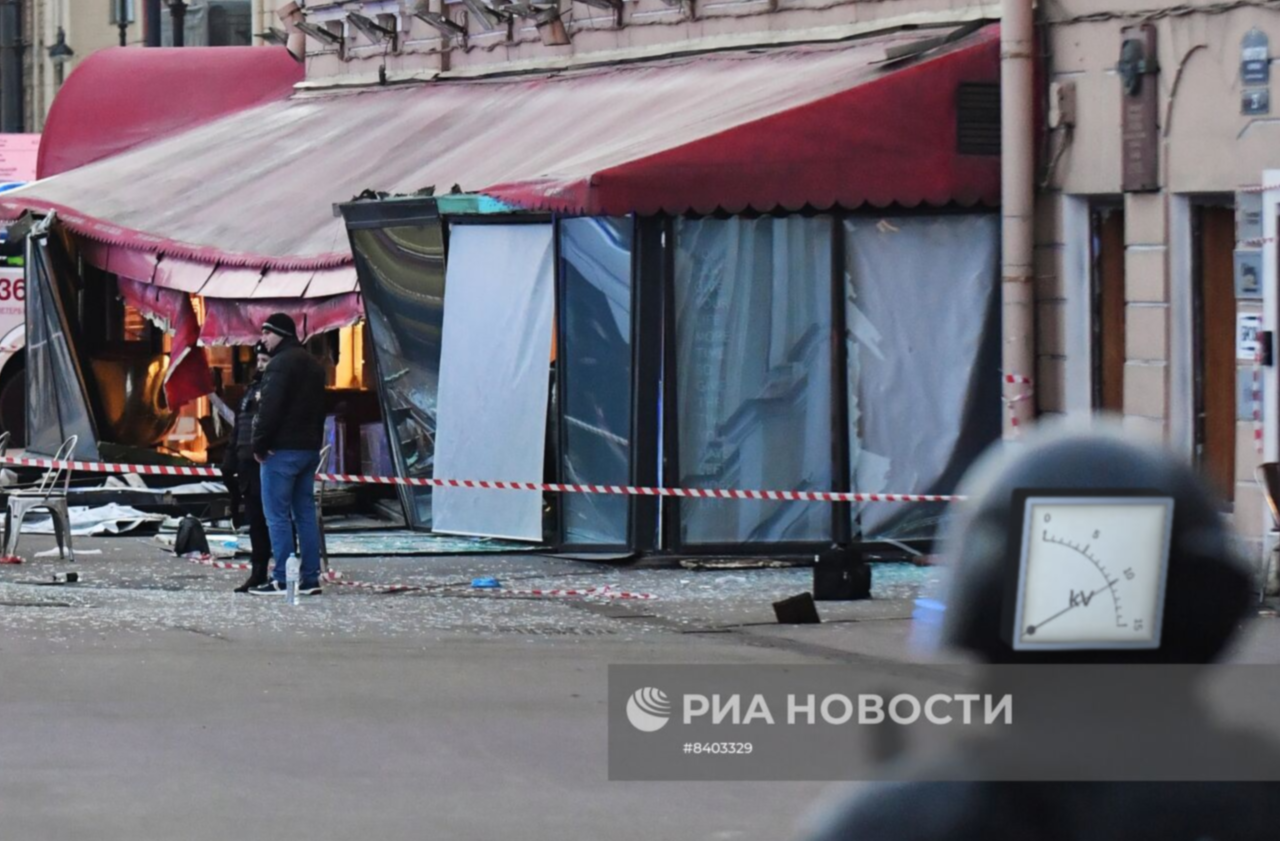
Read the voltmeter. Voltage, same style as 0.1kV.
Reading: 10kV
